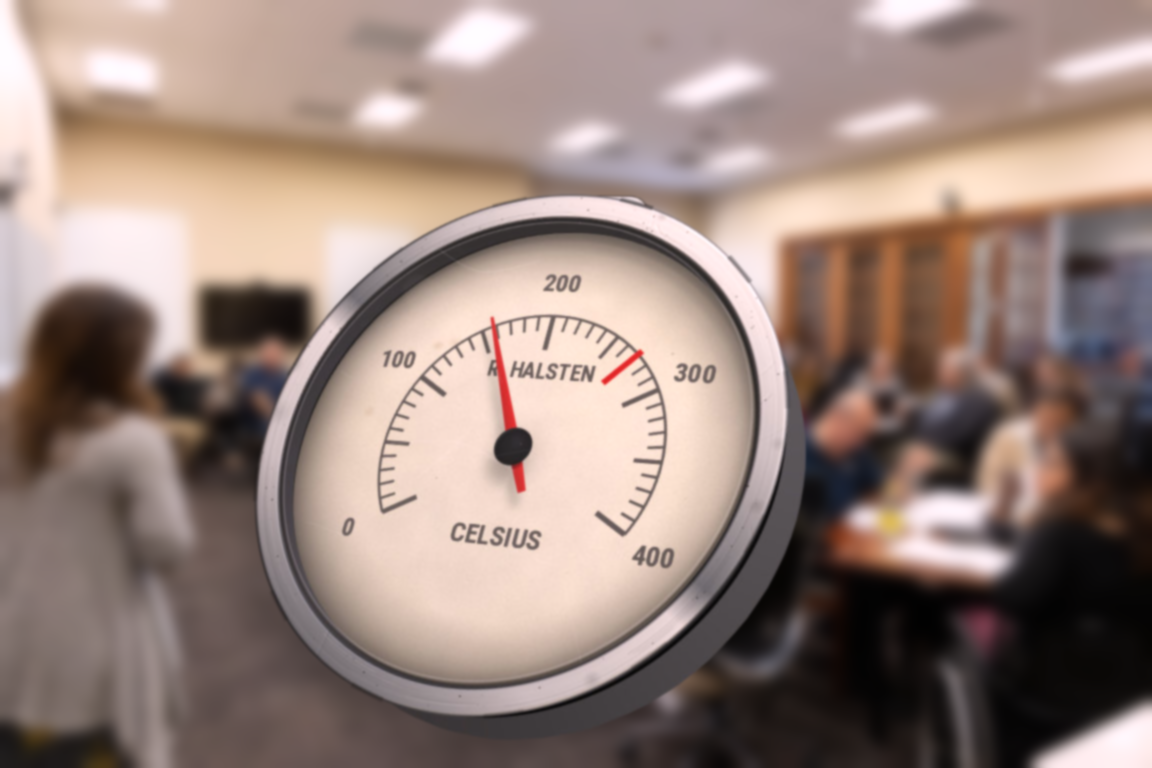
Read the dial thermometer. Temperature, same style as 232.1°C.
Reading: 160°C
